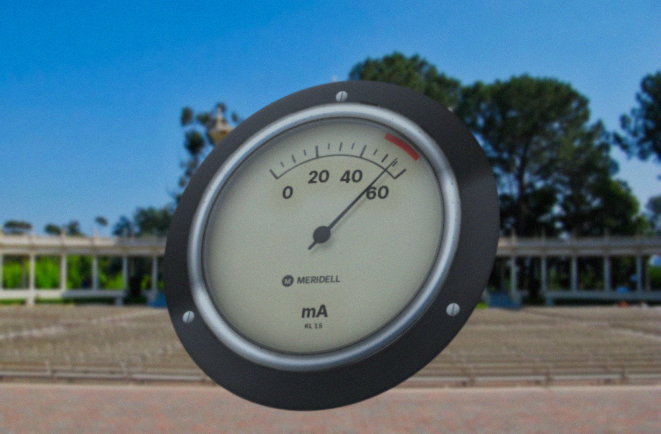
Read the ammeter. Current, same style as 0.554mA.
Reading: 55mA
